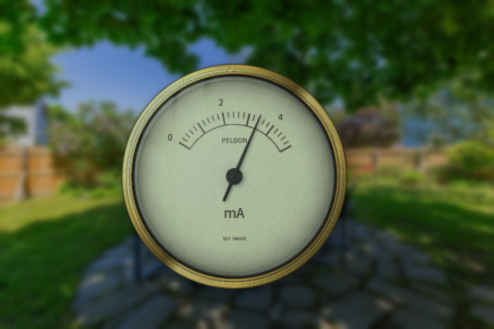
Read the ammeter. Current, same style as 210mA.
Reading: 3.4mA
